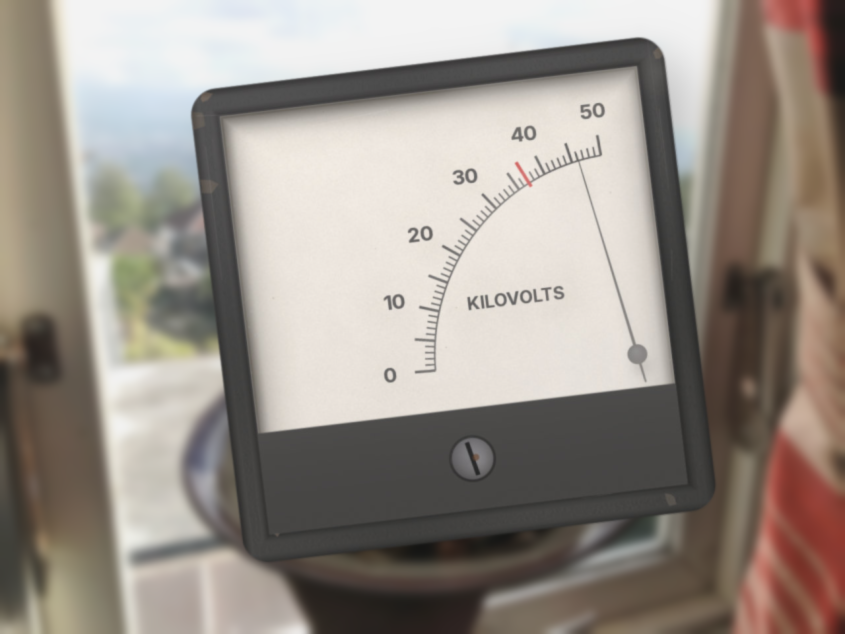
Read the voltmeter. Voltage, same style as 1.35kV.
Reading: 46kV
